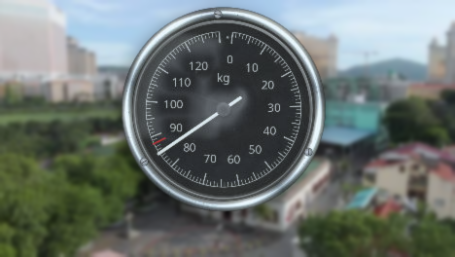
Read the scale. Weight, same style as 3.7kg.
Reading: 85kg
